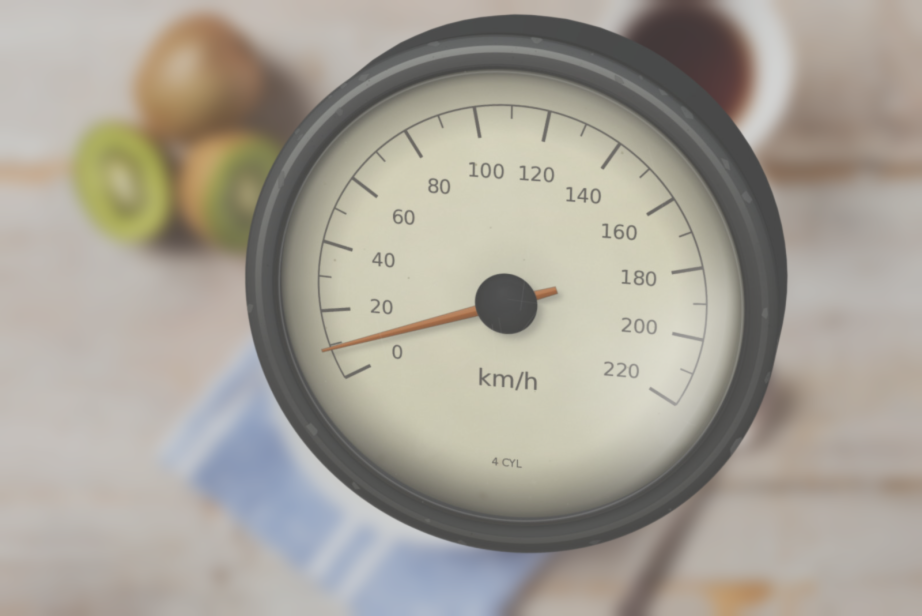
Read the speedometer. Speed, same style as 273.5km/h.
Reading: 10km/h
